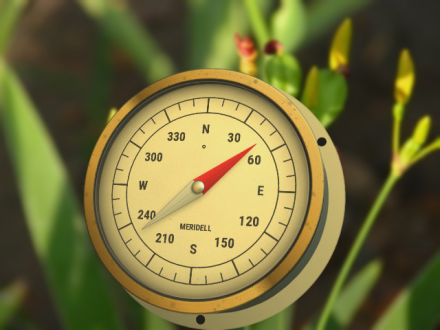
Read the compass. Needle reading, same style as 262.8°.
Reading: 50°
